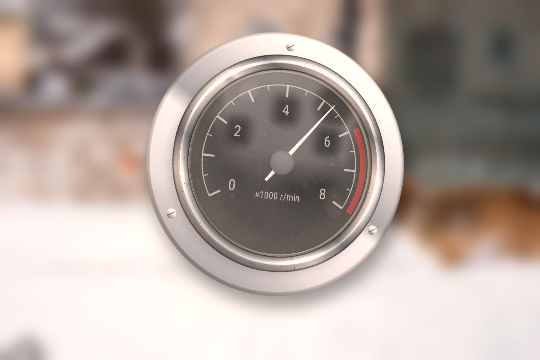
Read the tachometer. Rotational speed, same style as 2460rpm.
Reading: 5250rpm
